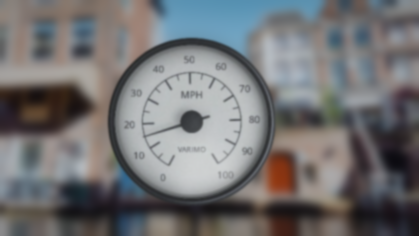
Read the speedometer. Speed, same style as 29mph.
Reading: 15mph
